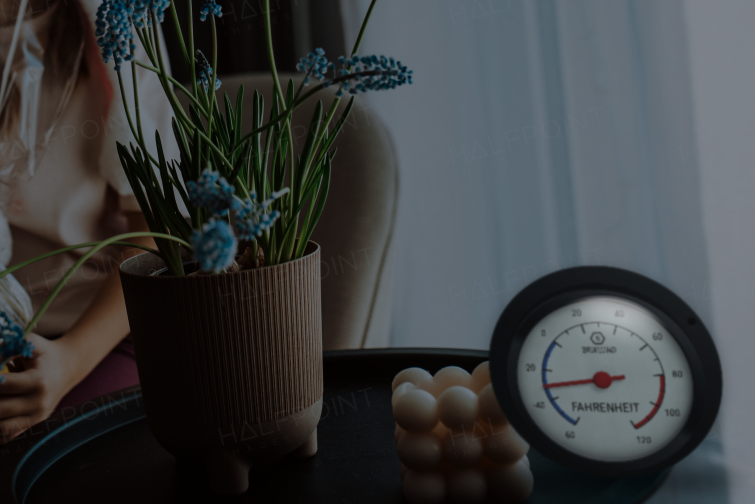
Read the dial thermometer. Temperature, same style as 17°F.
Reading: -30°F
